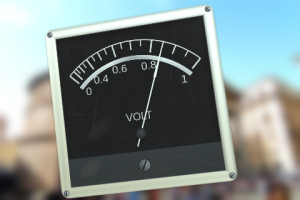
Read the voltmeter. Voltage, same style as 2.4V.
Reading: 0.85V
